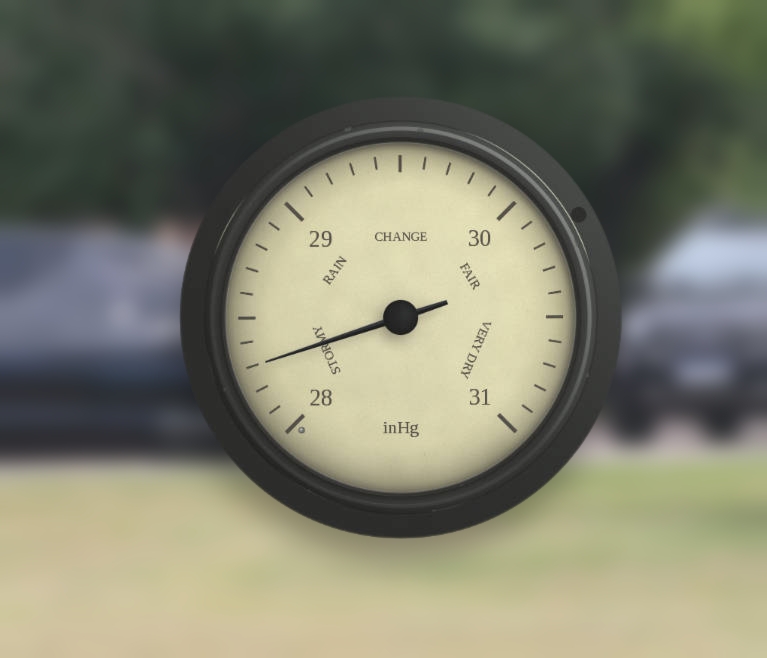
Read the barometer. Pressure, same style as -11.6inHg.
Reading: 28.3inHg
